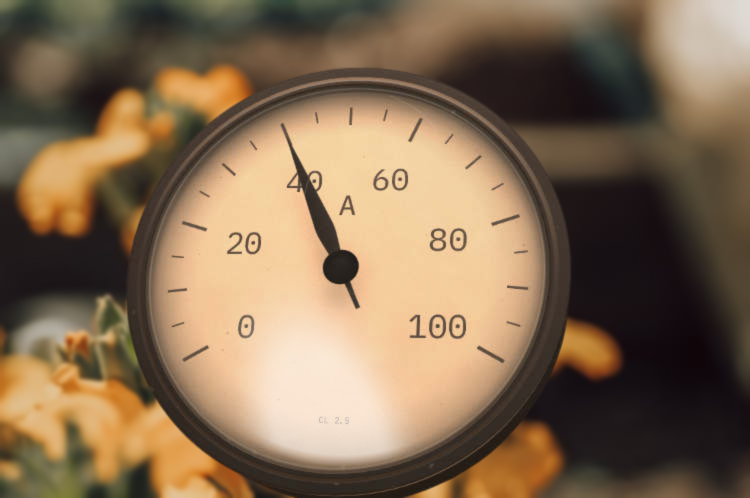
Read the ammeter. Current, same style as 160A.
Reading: 40A
